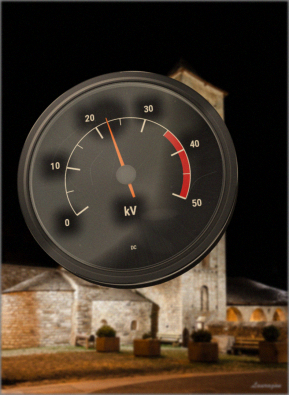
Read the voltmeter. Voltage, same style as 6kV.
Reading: 22.5kV
